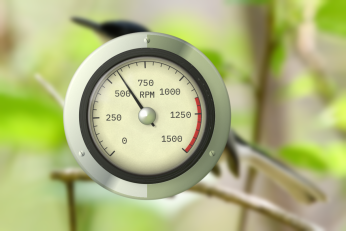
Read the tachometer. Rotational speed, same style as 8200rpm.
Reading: 575rpm
